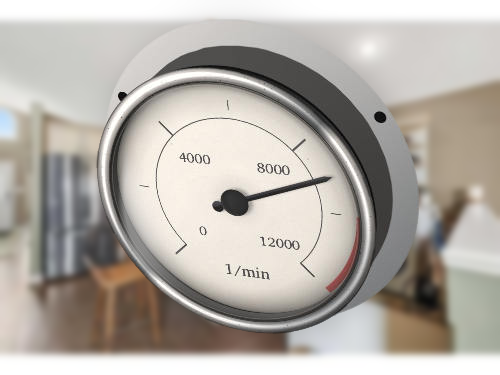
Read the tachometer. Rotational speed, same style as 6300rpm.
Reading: 9000rpm
